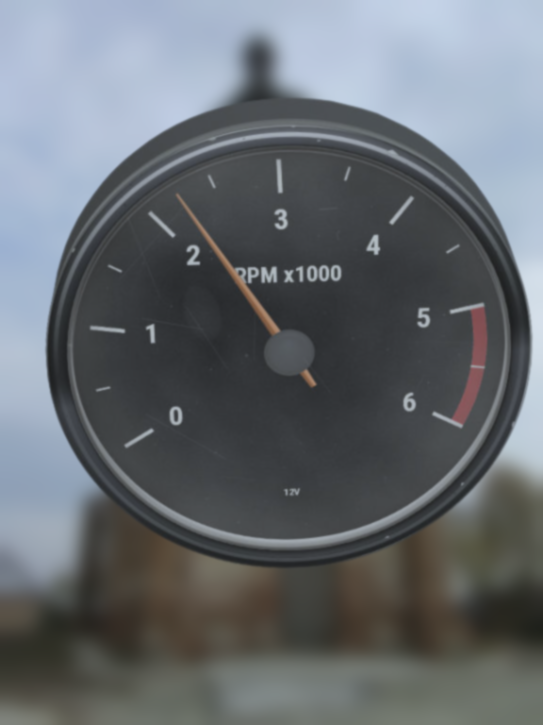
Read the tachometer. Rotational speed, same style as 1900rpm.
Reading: 2250rpm
